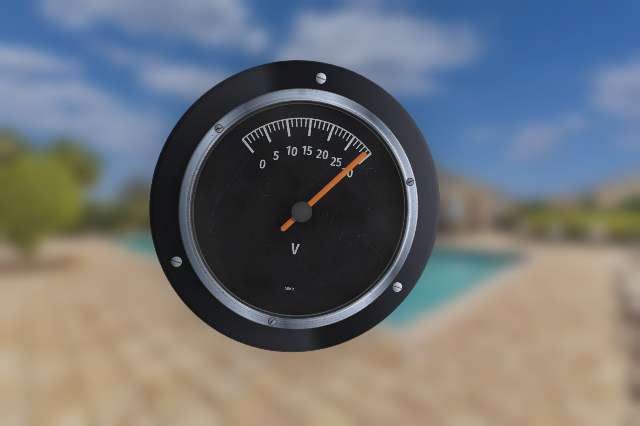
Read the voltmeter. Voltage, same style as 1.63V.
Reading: 29V
